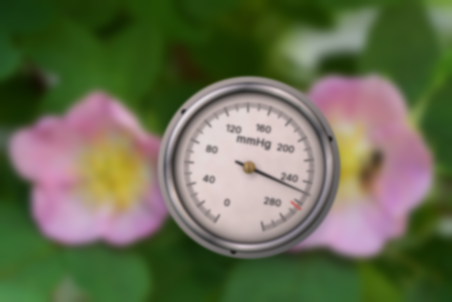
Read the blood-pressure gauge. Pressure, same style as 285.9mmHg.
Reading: 250mmHg
